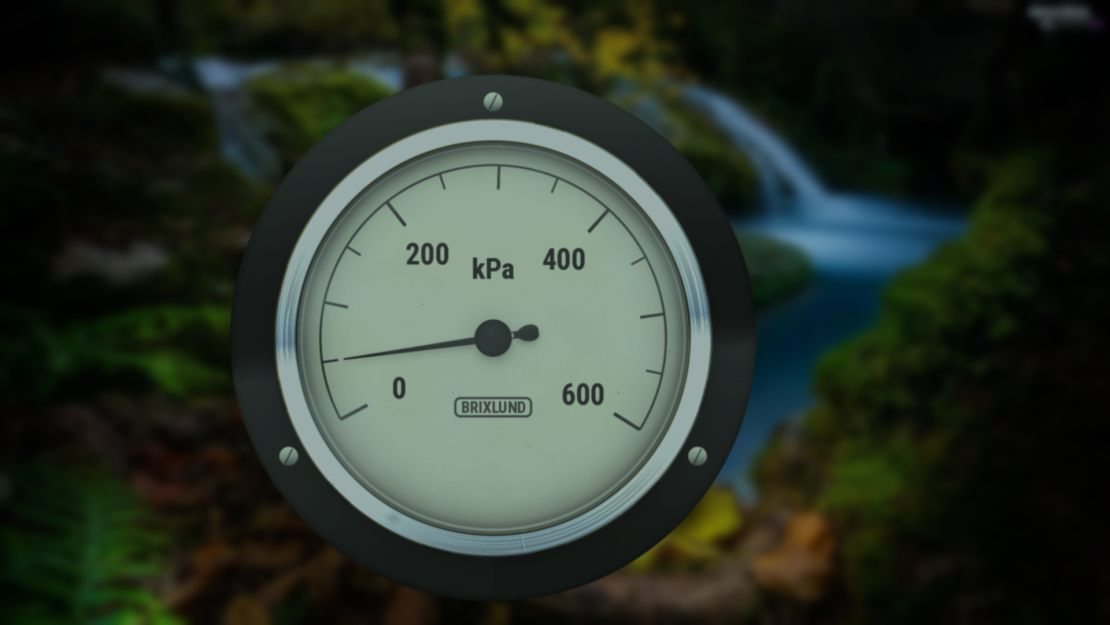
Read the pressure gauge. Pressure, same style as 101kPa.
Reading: 50kPa
